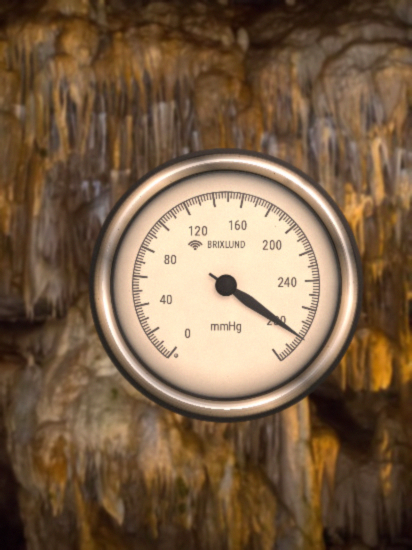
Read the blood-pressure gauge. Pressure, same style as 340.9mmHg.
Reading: 280mmHg
